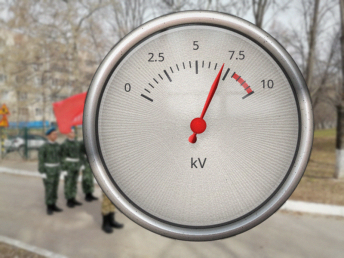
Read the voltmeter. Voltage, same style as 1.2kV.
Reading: 7kV
